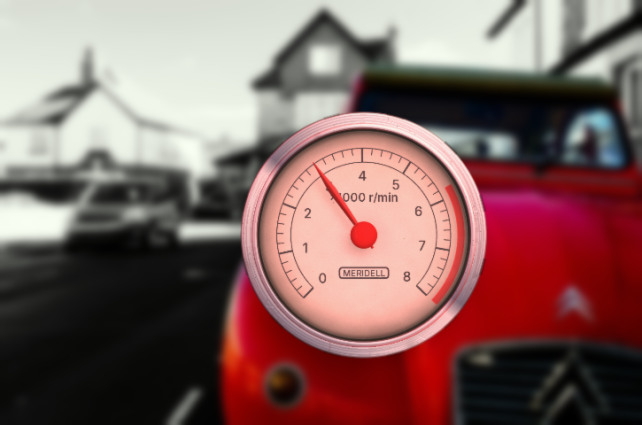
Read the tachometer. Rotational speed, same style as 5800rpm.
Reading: 3000rpm
